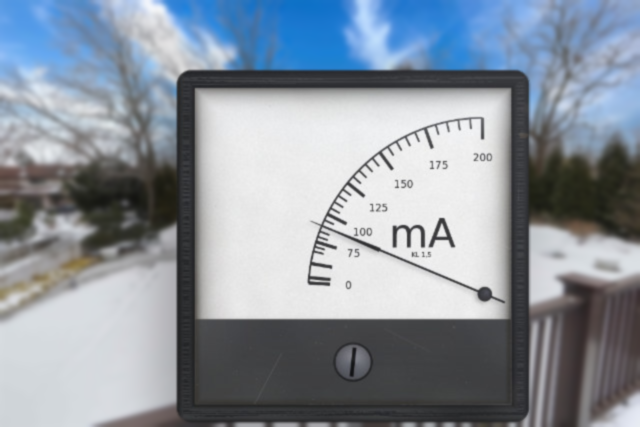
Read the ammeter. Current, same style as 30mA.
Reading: 90mA
